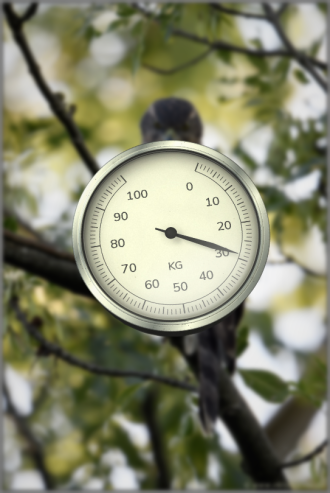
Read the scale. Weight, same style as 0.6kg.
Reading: 29kg
